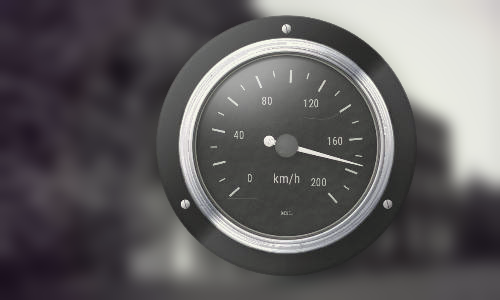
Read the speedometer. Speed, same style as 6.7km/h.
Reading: 175km/h
